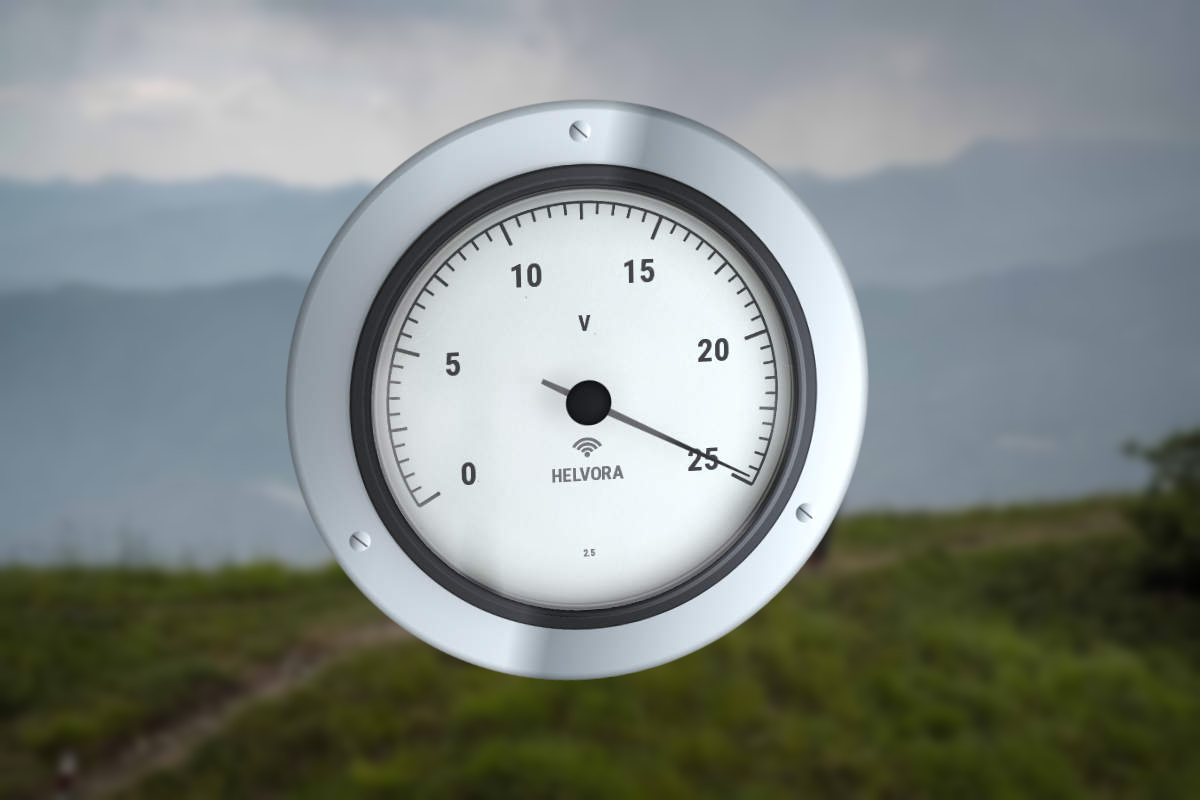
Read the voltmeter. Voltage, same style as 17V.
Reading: 24.75V
